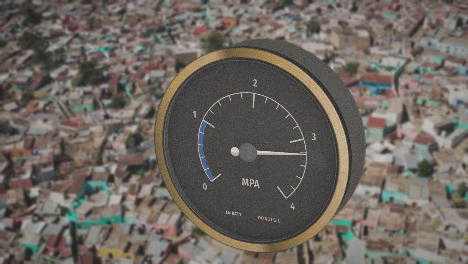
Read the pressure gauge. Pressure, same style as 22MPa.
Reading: 3.2MPa
